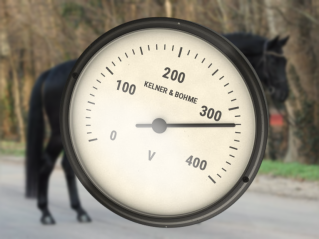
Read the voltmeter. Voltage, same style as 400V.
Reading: 320V
